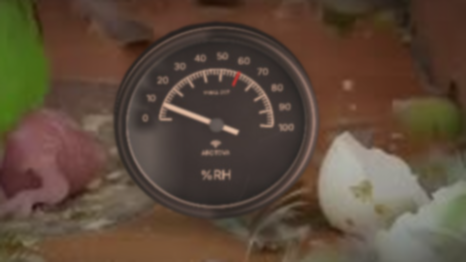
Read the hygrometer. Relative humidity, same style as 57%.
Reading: 10%
